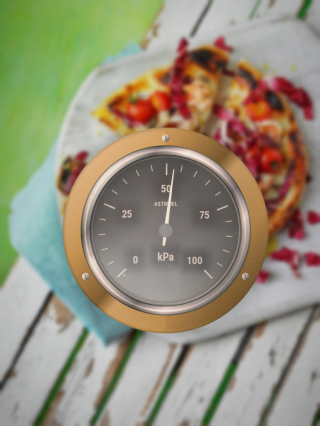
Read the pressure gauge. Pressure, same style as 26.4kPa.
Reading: 52.5kPa
